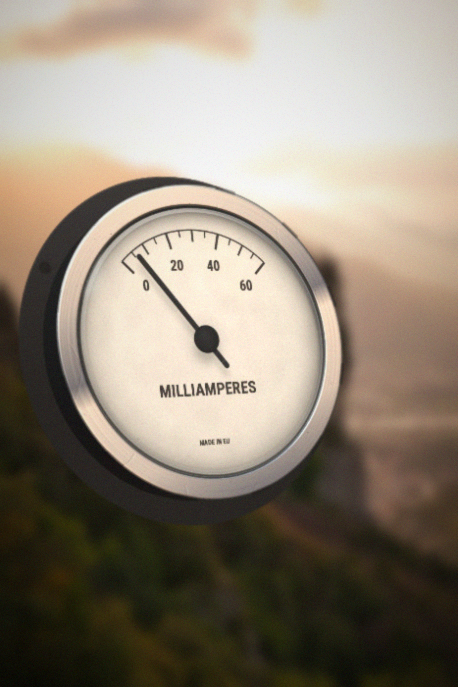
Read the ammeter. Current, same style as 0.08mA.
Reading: 5mA
